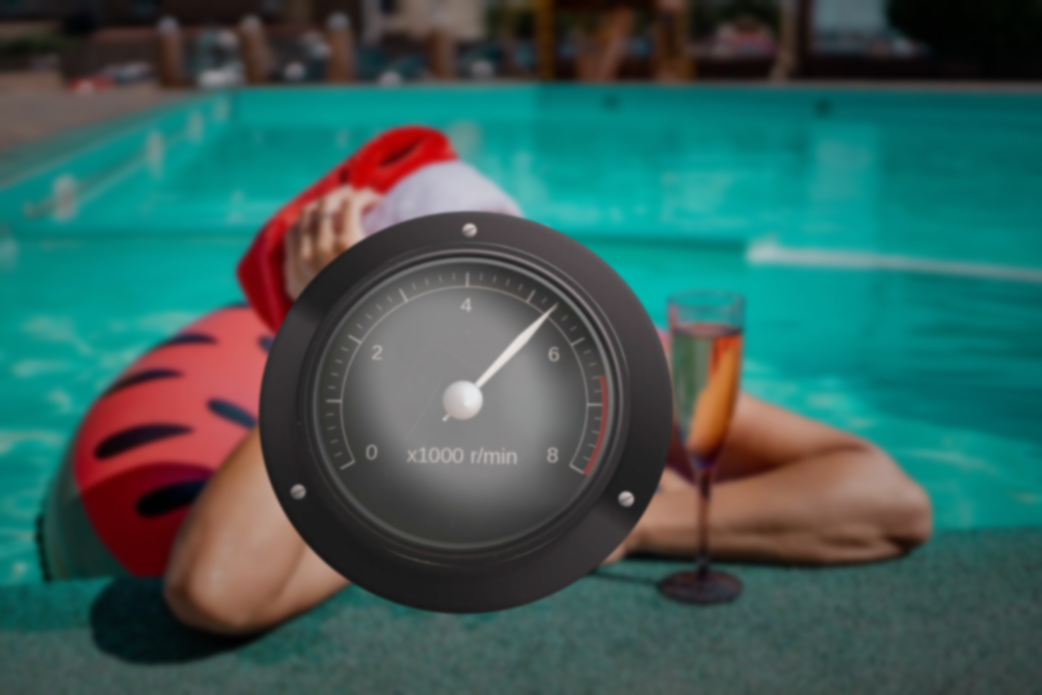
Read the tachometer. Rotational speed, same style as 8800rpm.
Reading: 5400rpm
